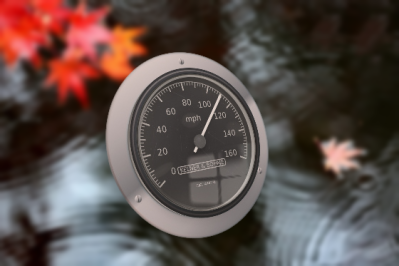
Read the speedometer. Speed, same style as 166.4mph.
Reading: 110mph
